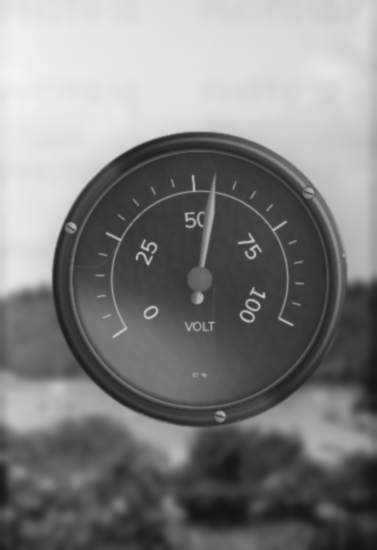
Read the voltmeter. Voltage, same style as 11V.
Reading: 55V
